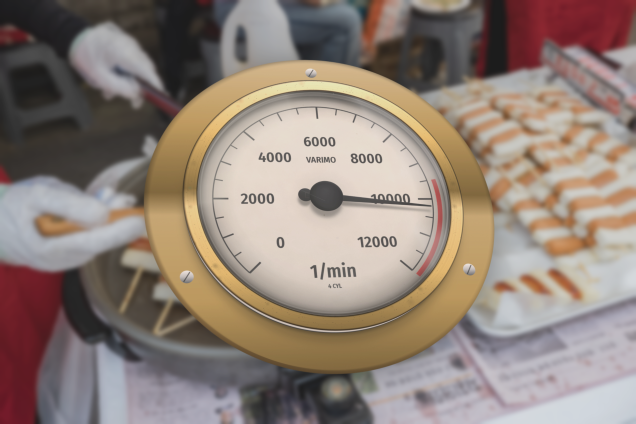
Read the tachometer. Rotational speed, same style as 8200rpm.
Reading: 10250rpm
